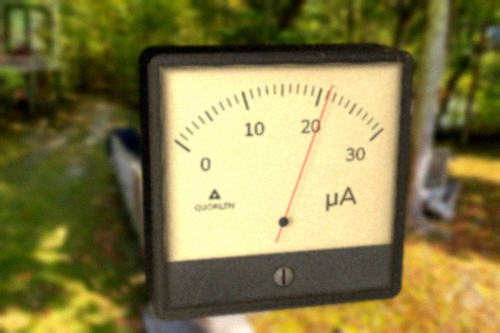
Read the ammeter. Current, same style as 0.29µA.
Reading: 21µA
